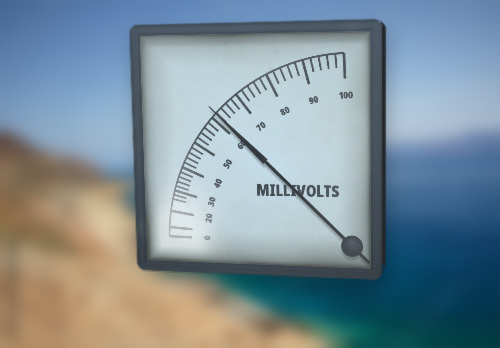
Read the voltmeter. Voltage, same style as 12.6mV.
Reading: 62mV
